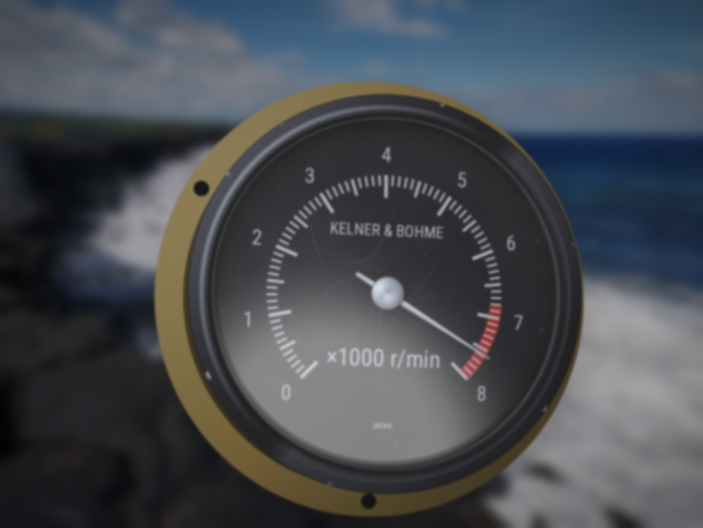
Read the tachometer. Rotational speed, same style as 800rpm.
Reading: 7600rpm
